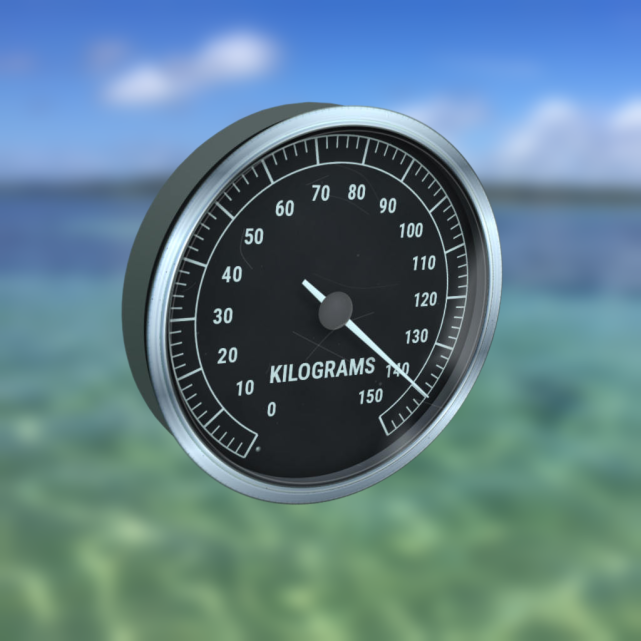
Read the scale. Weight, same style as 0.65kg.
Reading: 140kg
